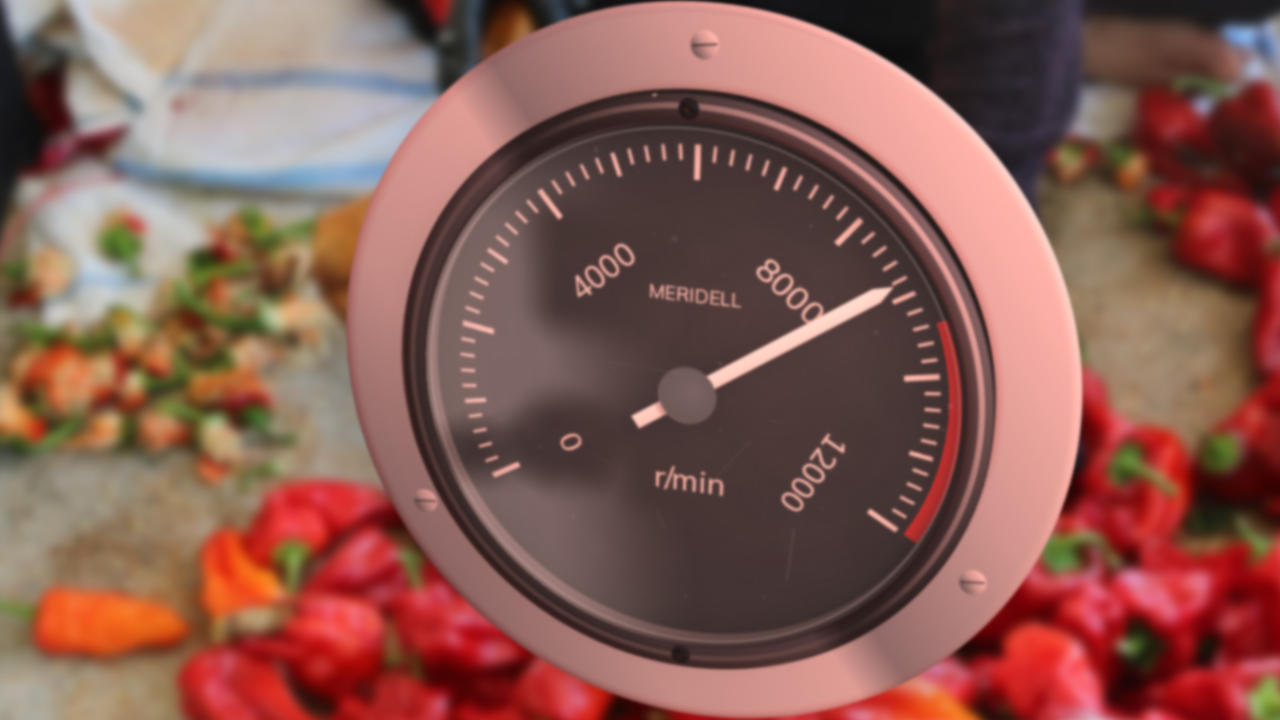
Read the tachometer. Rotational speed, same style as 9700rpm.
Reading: 8800rpm
